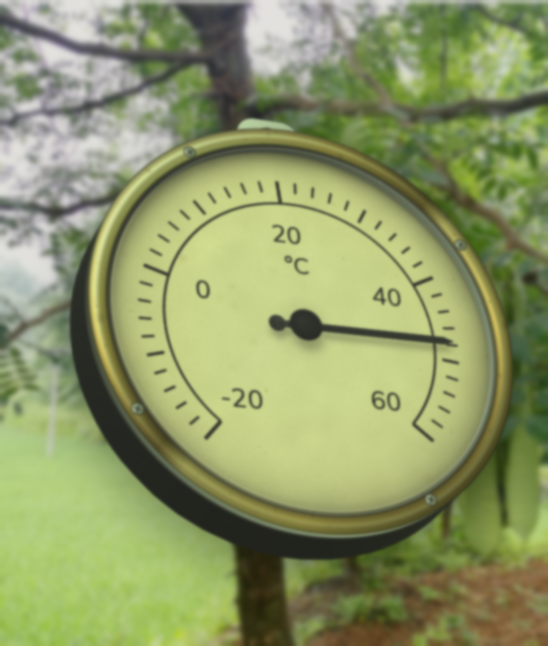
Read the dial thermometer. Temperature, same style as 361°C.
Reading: 48°C
